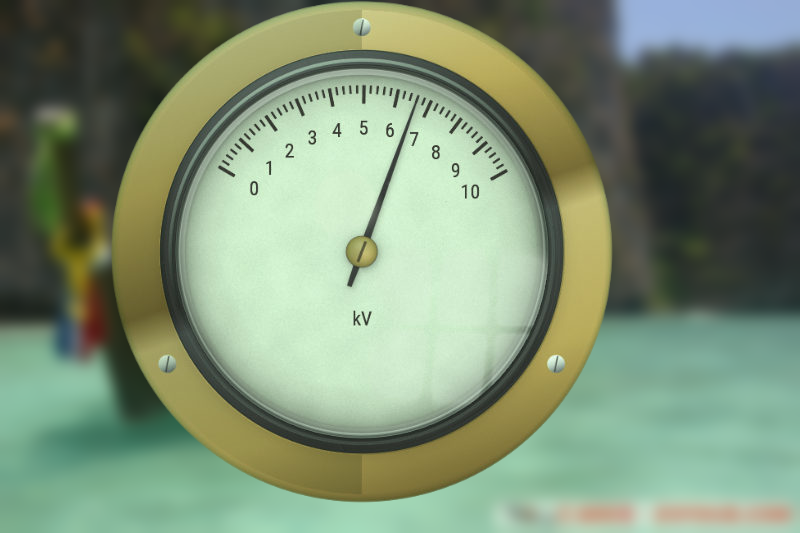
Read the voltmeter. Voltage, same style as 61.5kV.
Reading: 6.6kV
